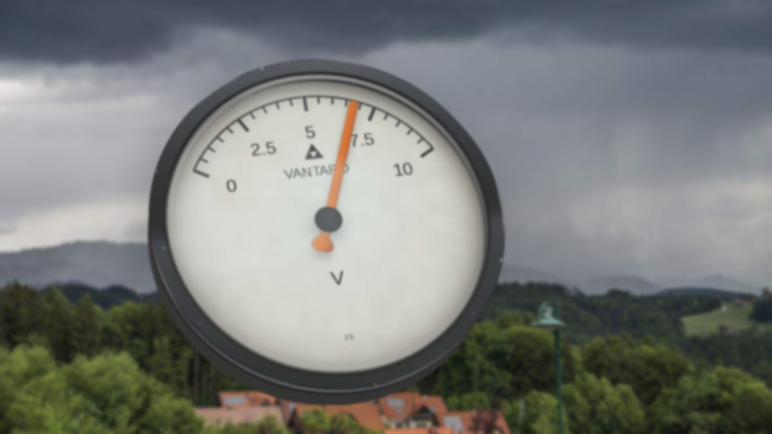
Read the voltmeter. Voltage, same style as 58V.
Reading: 6.75V
